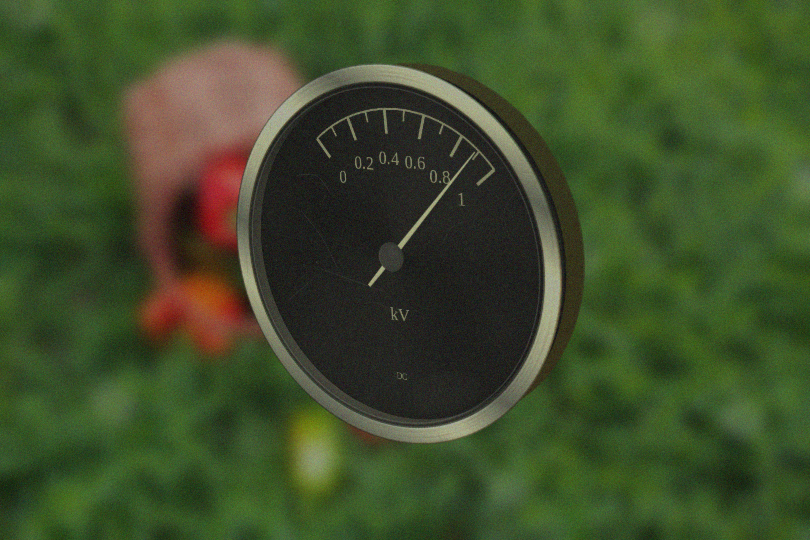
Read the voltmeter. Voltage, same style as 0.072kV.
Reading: 0.9kV
